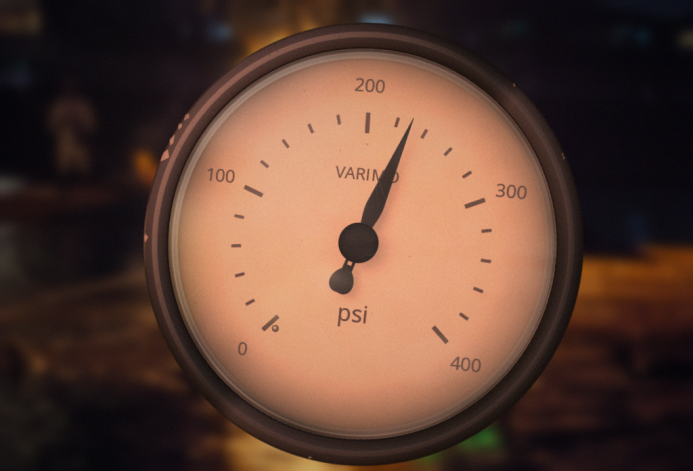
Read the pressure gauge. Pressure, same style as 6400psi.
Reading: 230psi
